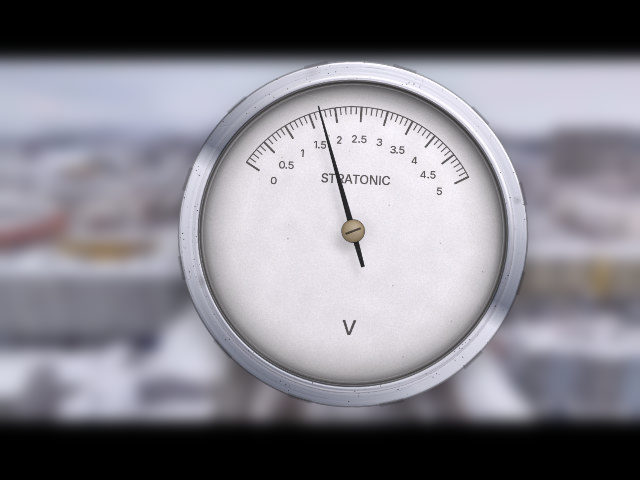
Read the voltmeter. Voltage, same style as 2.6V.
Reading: 1.7V
